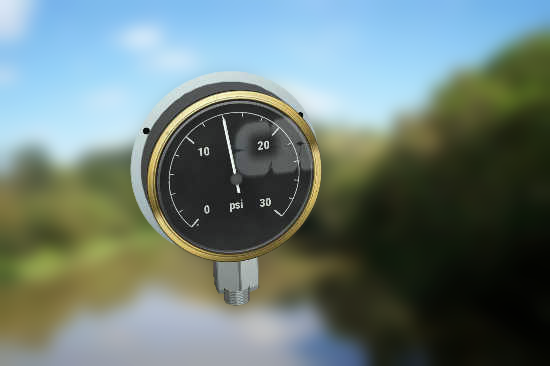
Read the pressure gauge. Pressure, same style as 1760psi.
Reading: 14psi
